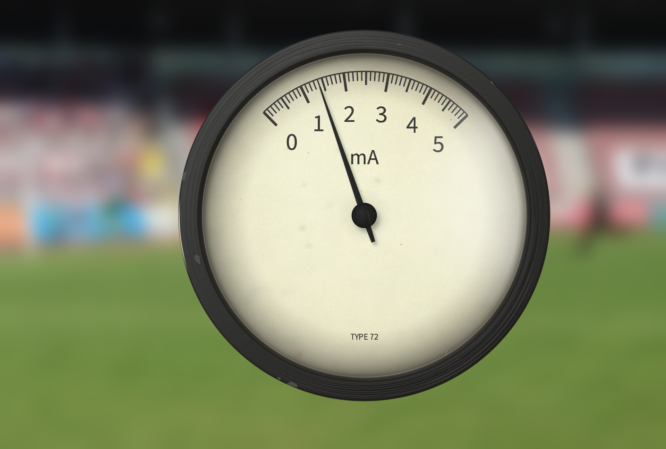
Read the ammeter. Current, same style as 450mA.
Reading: 1.4mA
